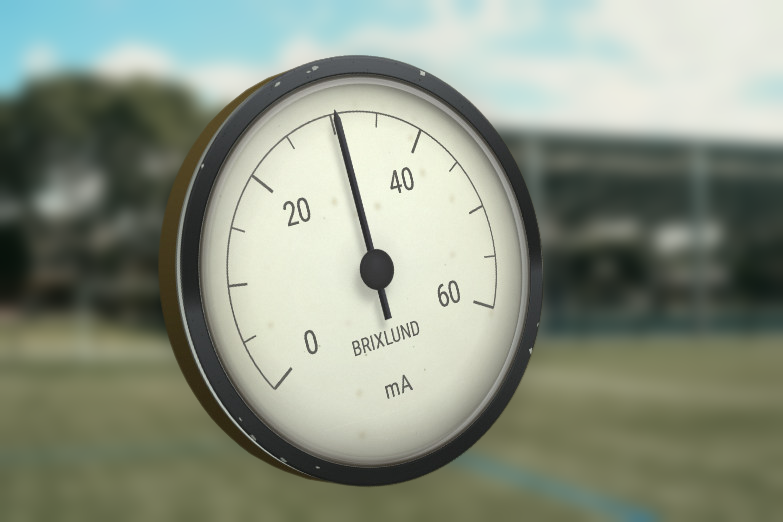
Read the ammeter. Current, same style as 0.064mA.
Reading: 30mA
